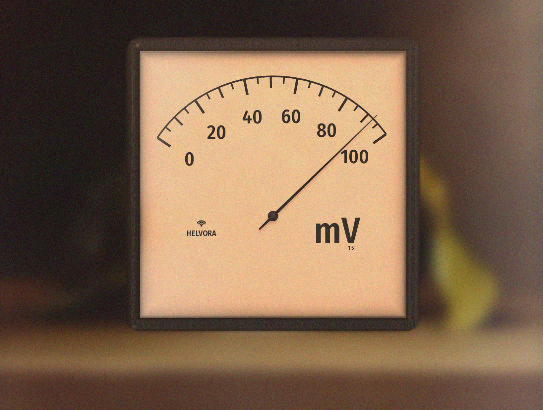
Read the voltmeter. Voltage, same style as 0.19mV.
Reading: 92.5mV
